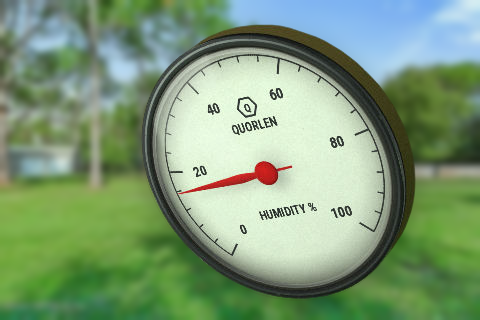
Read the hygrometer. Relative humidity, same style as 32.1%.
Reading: 16%
